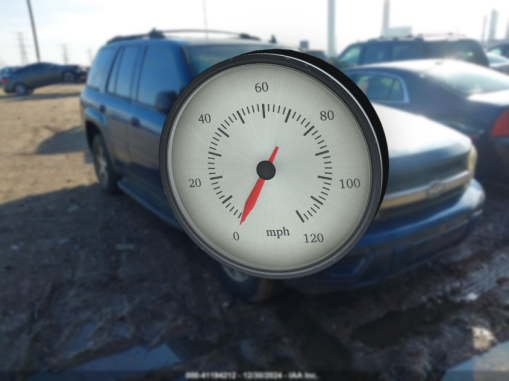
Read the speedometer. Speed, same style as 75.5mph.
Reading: 0mph
